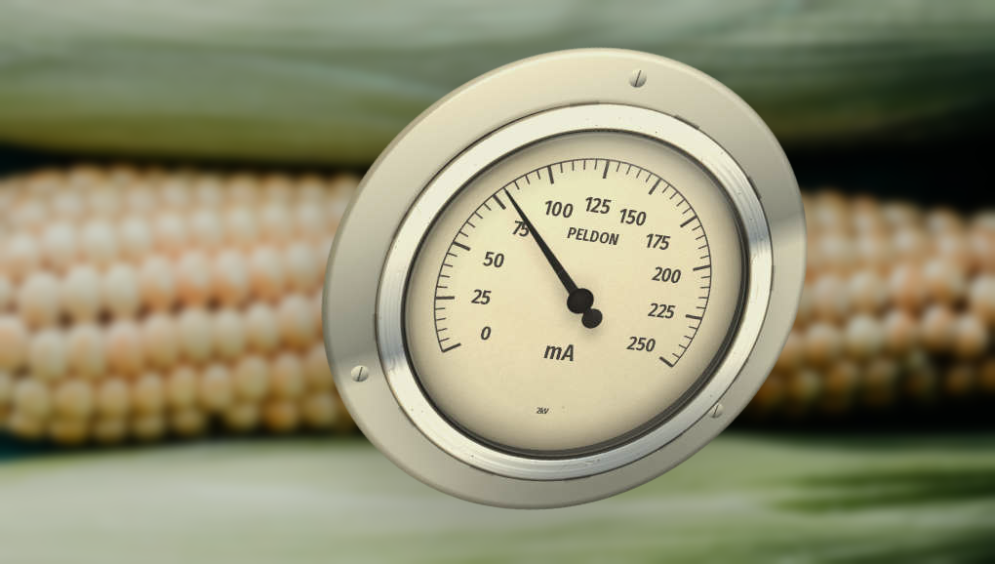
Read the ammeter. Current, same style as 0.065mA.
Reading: 80mA
